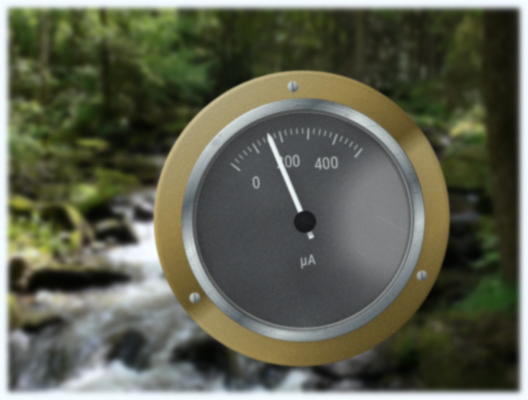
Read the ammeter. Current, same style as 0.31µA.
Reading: 160µA
